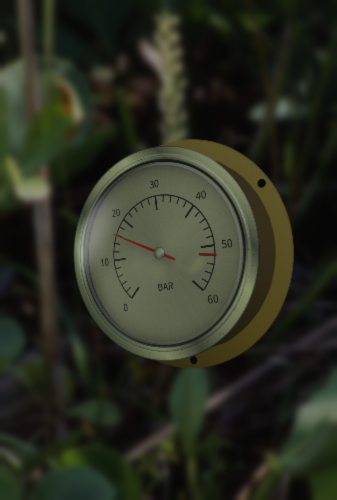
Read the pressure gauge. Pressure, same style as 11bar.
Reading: 16bar
